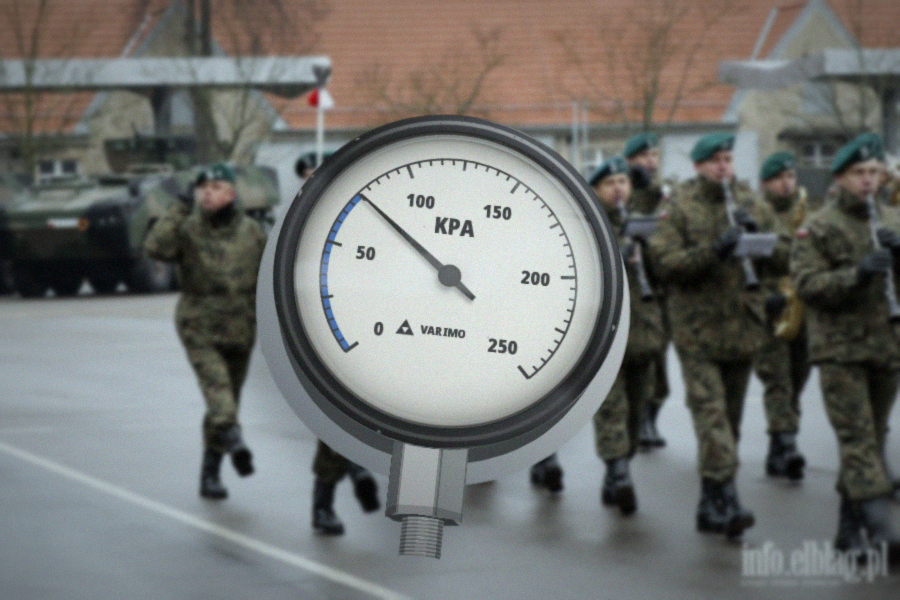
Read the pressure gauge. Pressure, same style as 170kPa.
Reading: 75kPa
